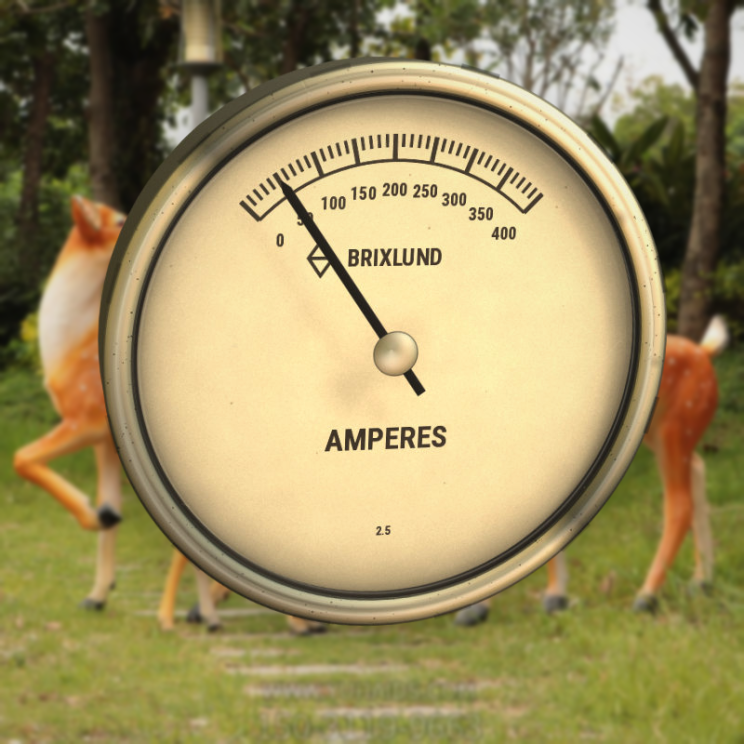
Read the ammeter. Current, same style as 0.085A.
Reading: 50A
